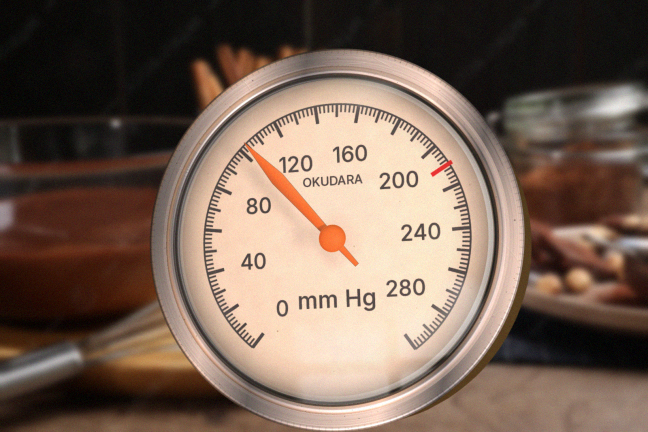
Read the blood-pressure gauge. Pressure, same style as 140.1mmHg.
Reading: 104mmHg
